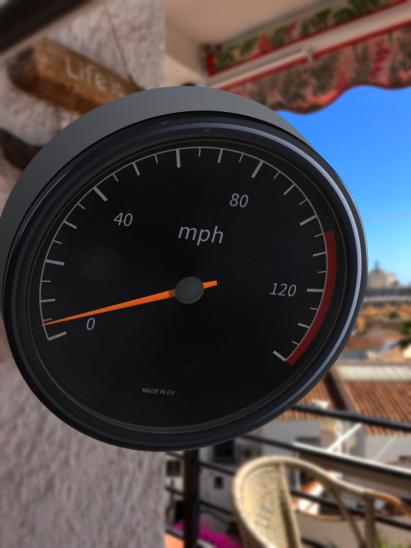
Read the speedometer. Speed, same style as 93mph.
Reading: 5mph
